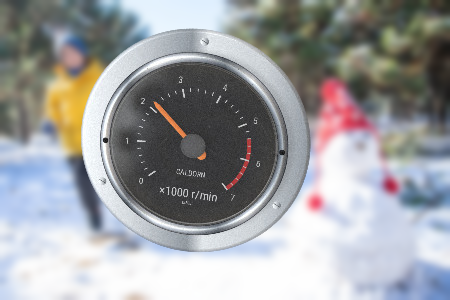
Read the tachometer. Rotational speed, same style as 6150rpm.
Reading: 2200rpm
